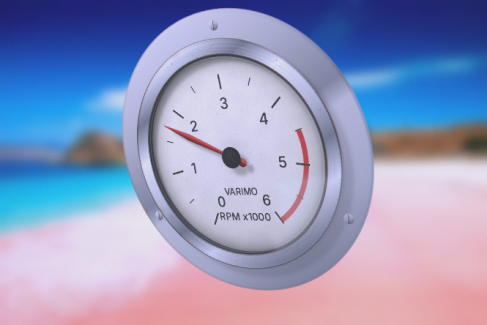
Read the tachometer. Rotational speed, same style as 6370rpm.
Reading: 1750rpm
